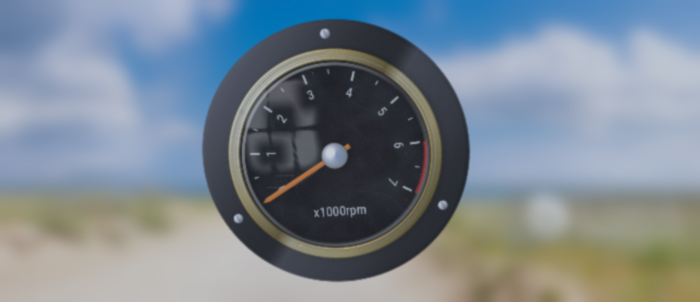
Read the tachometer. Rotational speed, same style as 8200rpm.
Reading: 0rpm
